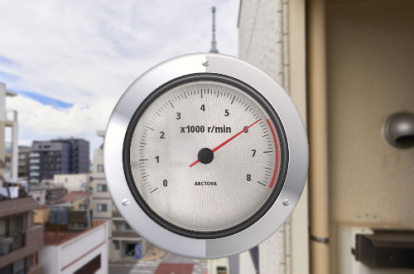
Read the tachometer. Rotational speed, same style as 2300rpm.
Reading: 6000rpm
